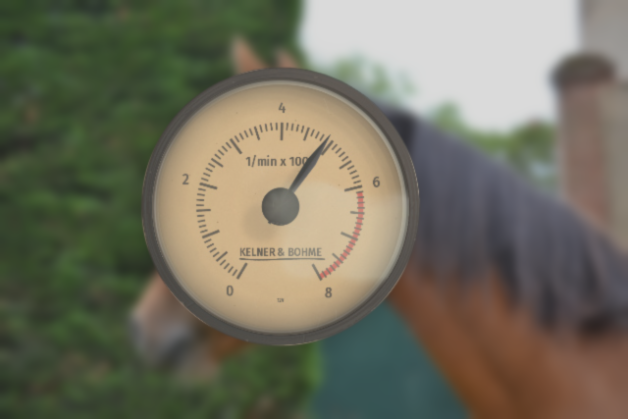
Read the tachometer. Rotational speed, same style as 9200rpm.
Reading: 4900rpm
